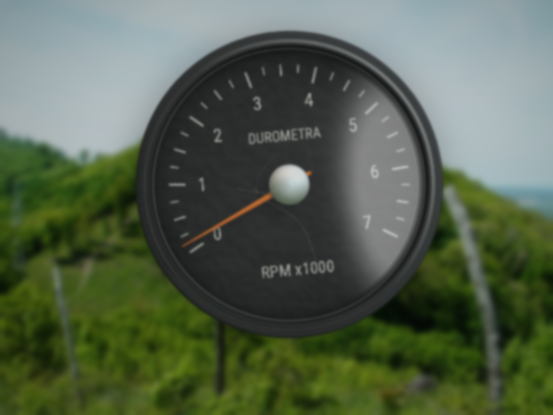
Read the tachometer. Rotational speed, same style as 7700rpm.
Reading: 125rpm
